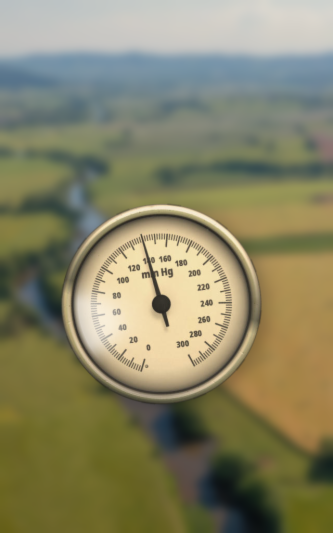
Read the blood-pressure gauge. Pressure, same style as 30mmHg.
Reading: 140mmHg
